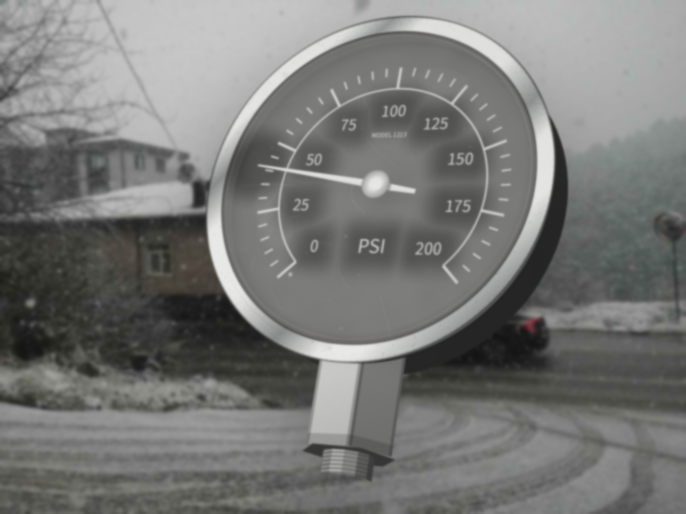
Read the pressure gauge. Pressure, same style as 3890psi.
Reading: 40psi
